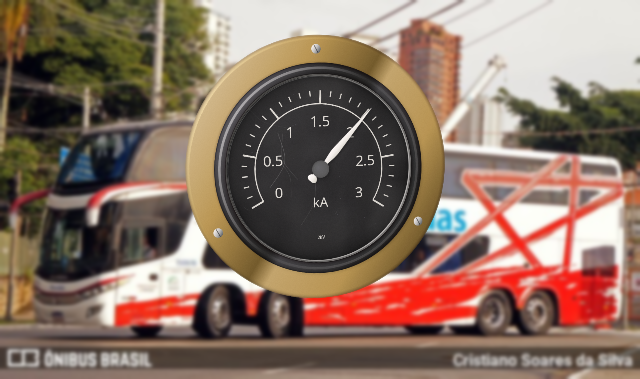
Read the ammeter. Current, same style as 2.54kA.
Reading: 2kA
